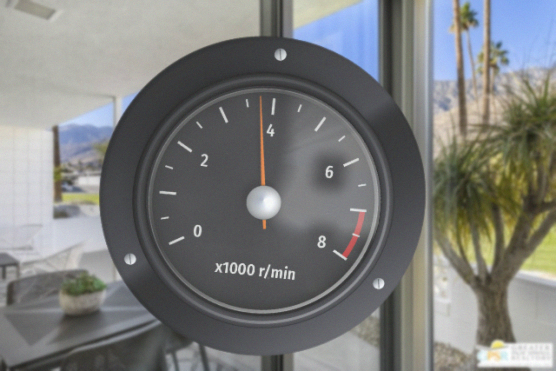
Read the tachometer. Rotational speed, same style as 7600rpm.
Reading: 3750rpm
